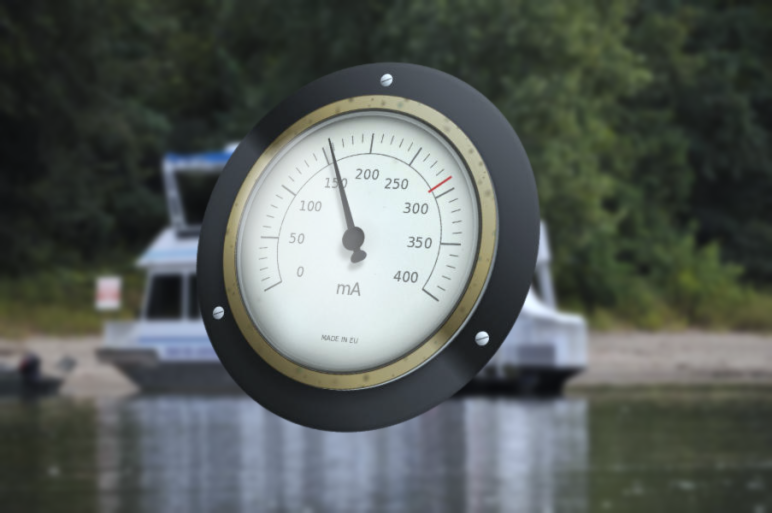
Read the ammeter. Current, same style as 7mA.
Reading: 160mA
